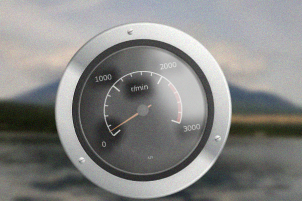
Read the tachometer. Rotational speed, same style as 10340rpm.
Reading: 100rpm
